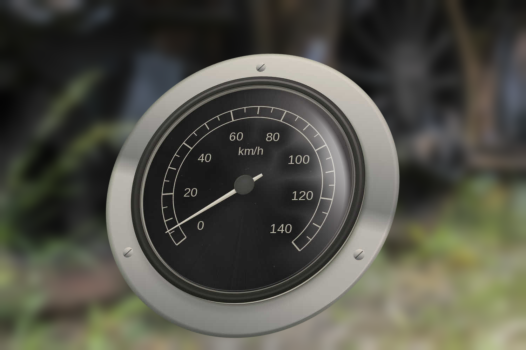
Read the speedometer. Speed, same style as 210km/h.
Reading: 5km/h
